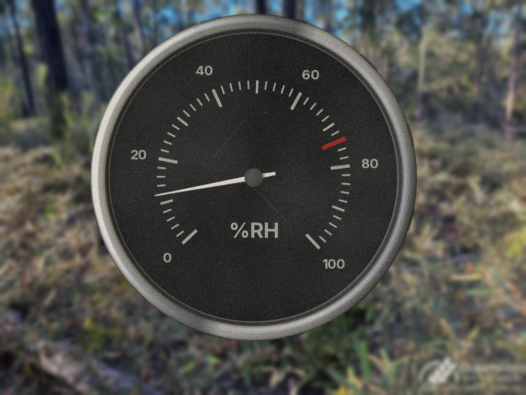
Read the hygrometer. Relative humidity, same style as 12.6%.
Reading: 12%
